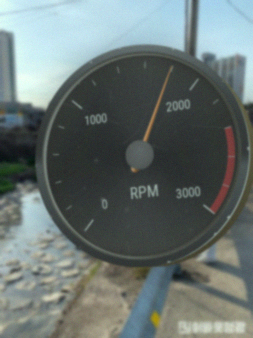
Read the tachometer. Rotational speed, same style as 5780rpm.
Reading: 1800rpm
